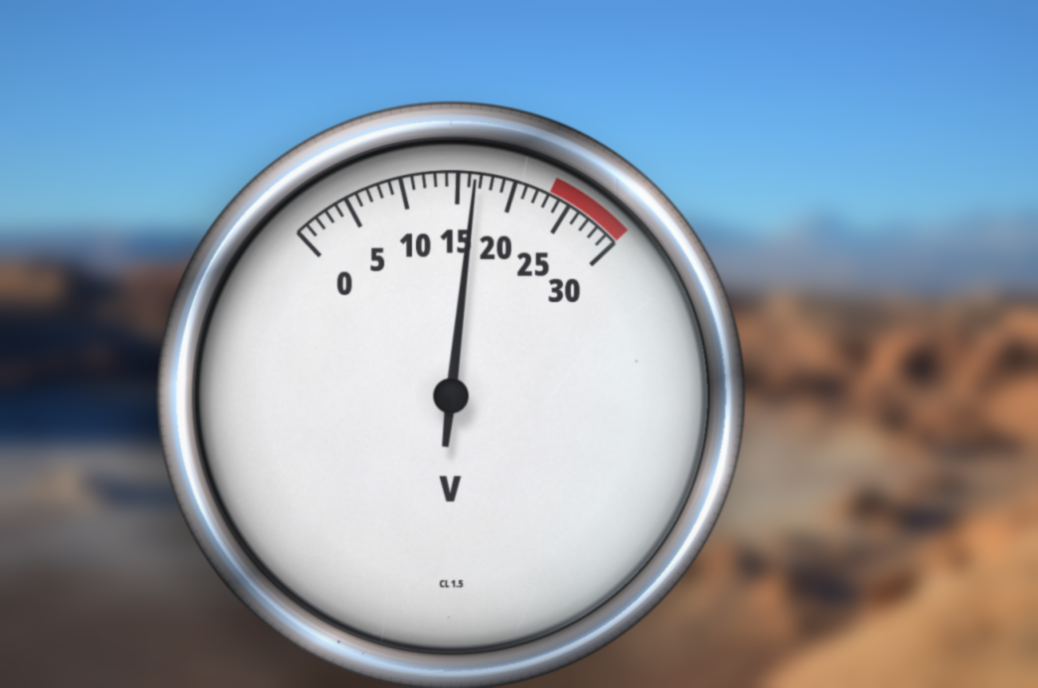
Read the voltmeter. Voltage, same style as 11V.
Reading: 16.5V
